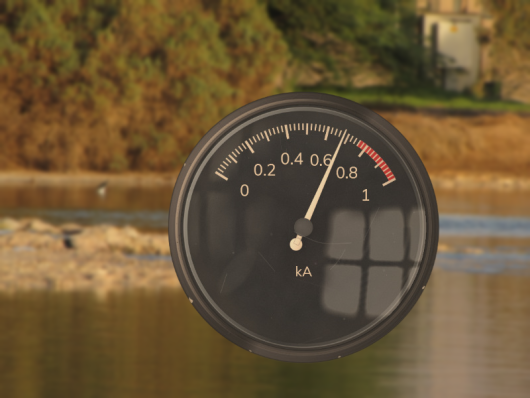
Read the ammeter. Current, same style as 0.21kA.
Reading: 0.68kA
